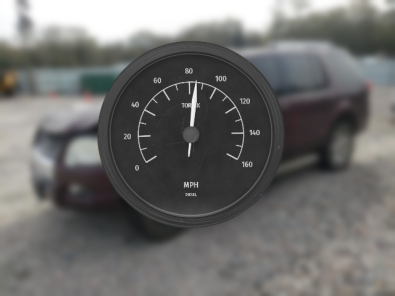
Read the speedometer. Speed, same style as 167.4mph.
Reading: 85mph
